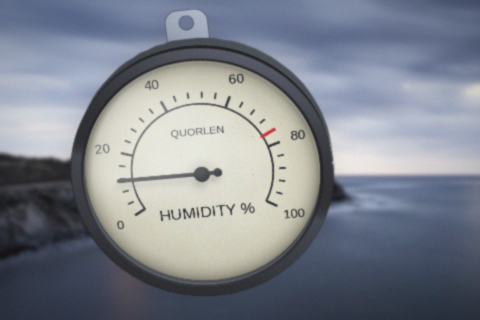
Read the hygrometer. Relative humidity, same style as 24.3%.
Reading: 12%
